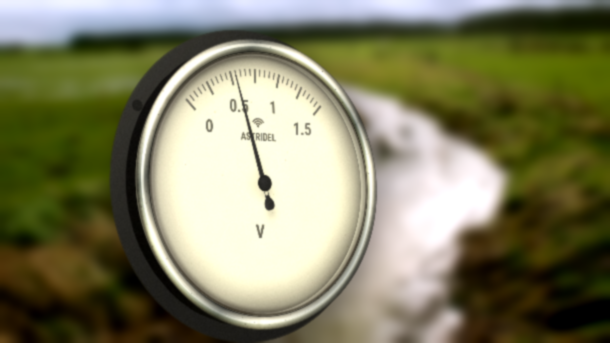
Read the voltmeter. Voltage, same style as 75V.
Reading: 0.5V
